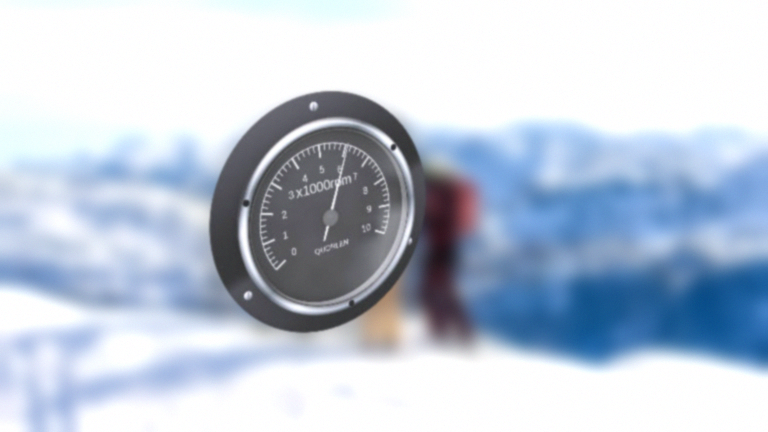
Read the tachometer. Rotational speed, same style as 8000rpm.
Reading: 6000rpm
